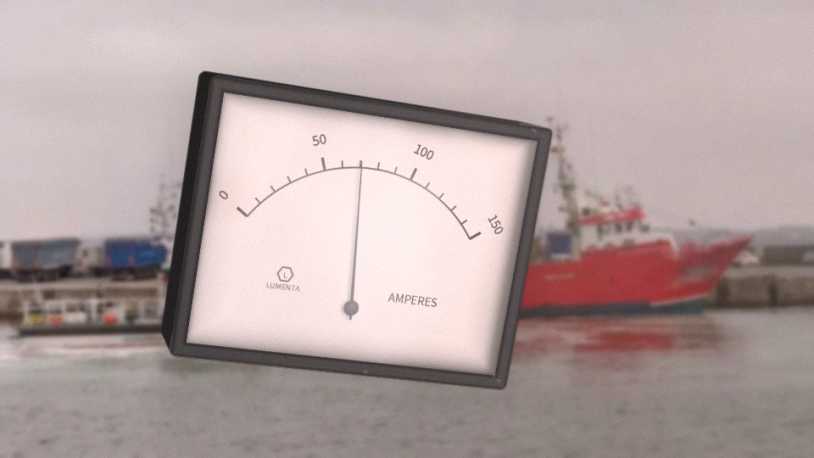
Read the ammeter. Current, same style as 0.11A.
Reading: 70A
